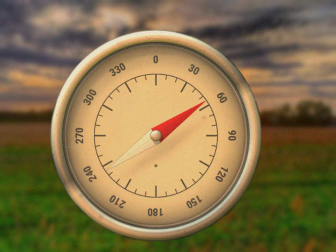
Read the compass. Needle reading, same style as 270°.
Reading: 55°
